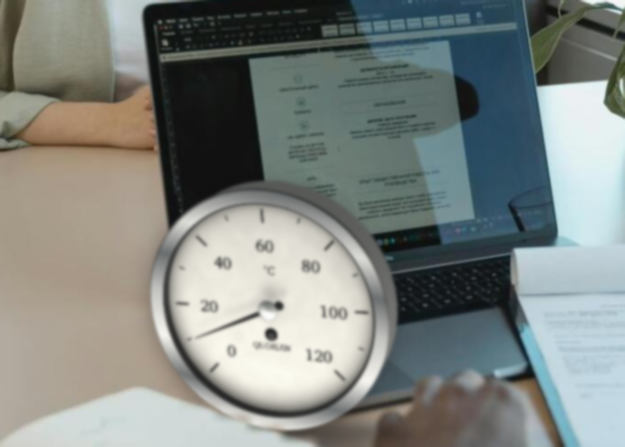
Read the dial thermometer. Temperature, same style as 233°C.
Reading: 10°C
